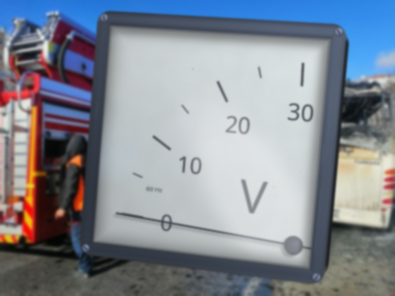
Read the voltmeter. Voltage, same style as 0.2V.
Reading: 0V
